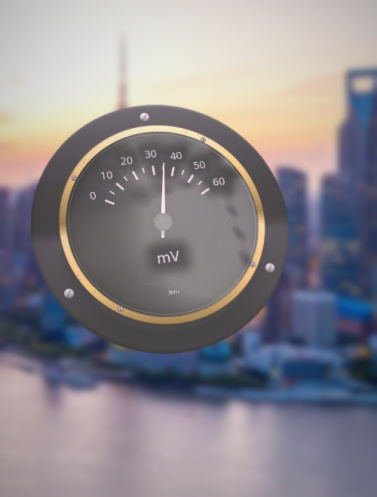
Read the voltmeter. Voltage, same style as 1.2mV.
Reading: 35mV
